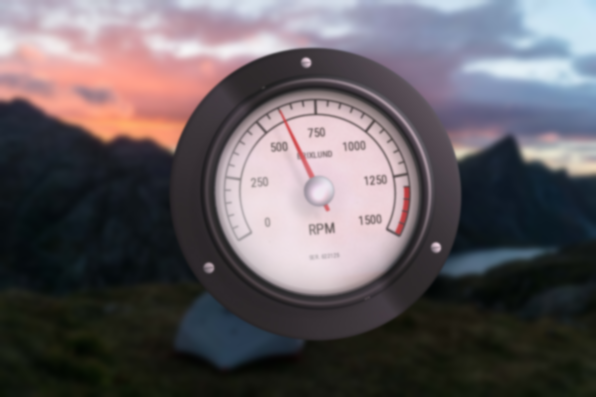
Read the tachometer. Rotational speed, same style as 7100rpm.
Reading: 600rpm
